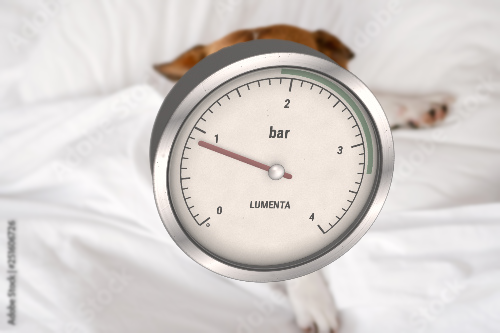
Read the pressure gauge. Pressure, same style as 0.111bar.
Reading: 0.9bar
